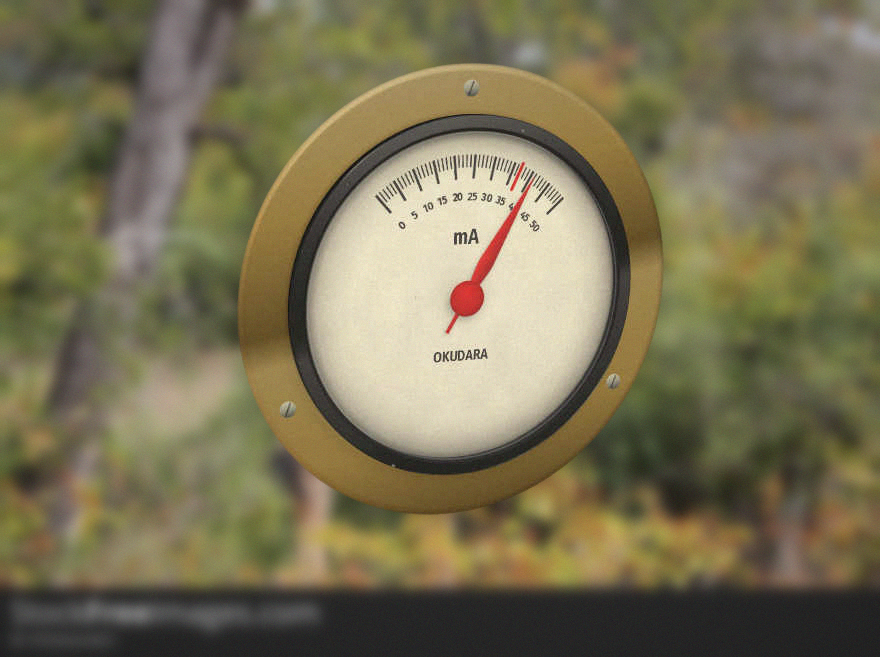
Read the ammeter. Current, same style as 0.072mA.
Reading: 40mA
